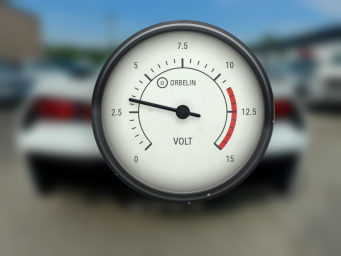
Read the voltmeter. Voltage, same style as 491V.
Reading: 3.25V
